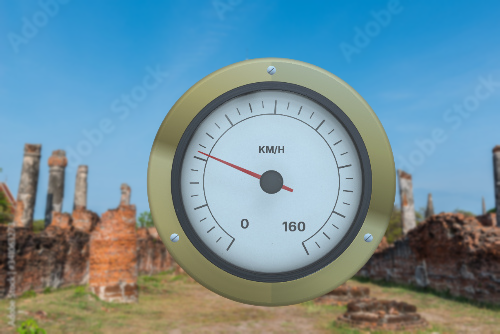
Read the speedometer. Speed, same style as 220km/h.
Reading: 42.5km/h
